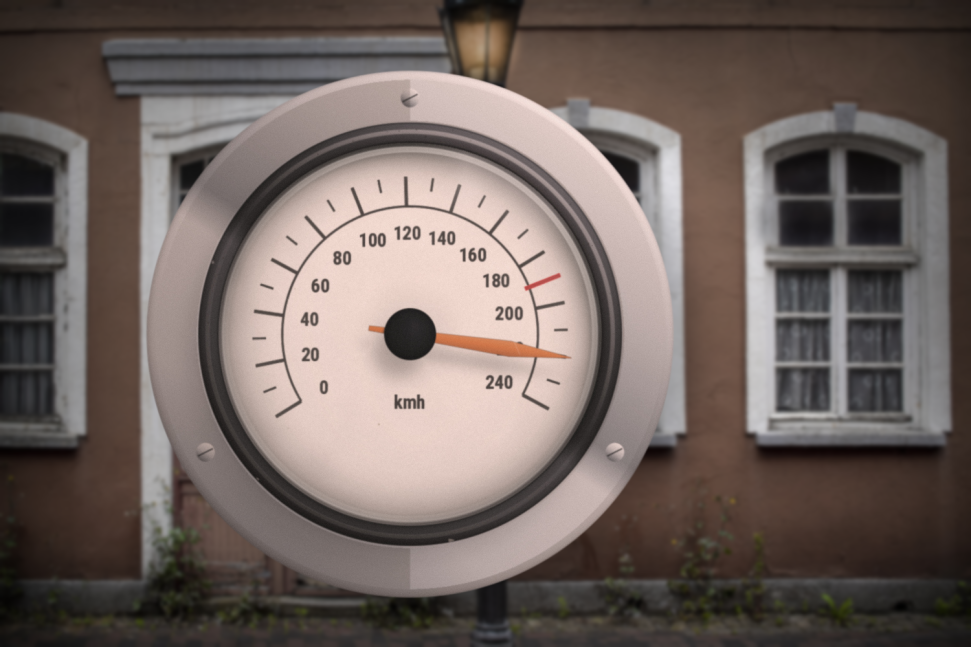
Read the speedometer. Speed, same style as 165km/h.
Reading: 220km/h
